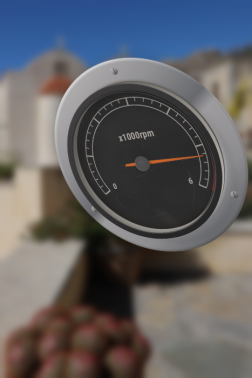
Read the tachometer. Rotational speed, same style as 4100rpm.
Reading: 5200rpm
